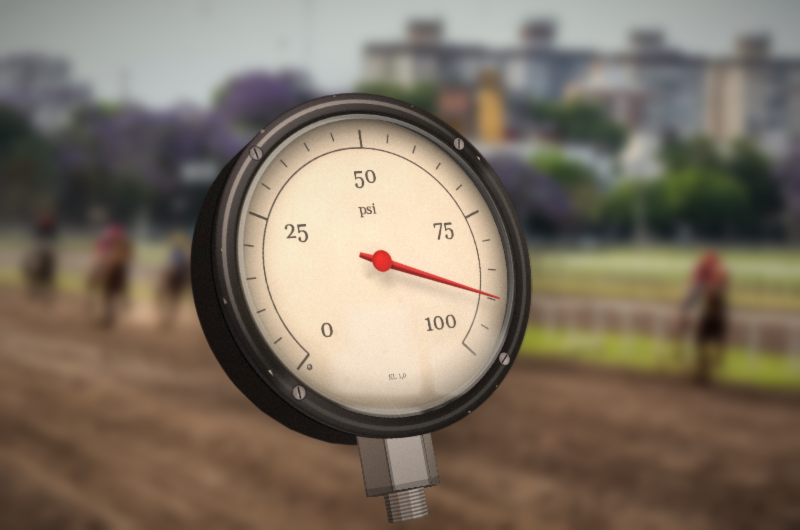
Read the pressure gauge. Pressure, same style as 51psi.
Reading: 90psi
